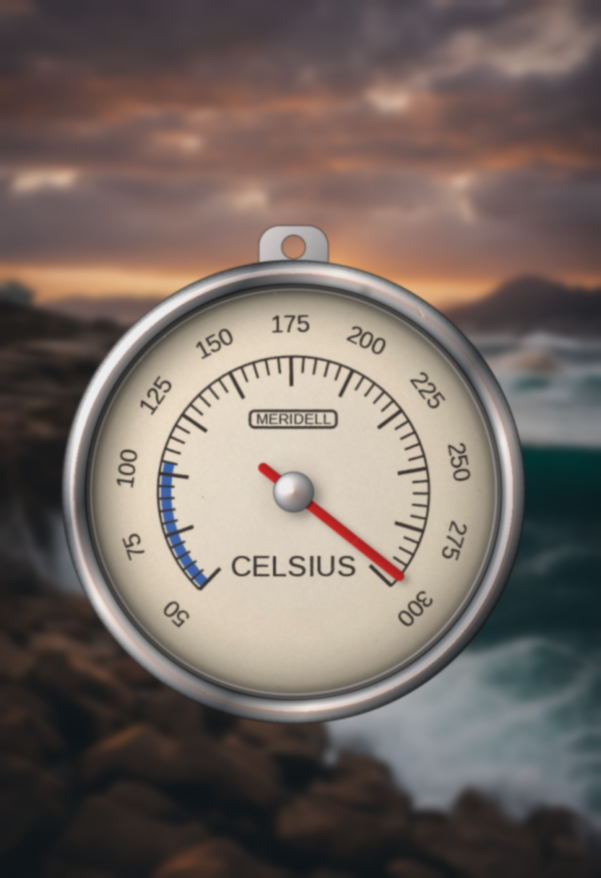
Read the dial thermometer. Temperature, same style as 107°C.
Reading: 295°C
